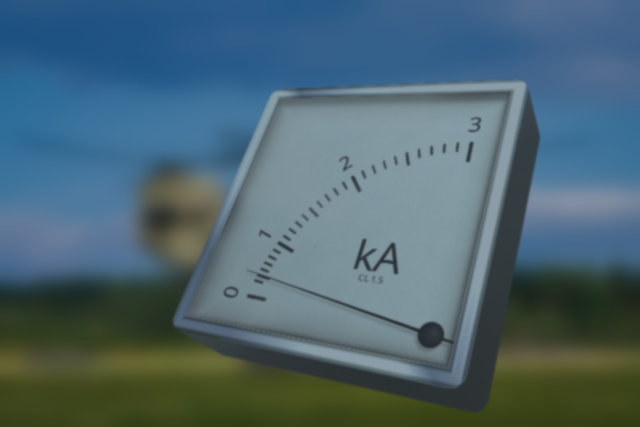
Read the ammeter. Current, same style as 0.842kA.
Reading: 0.5kA
